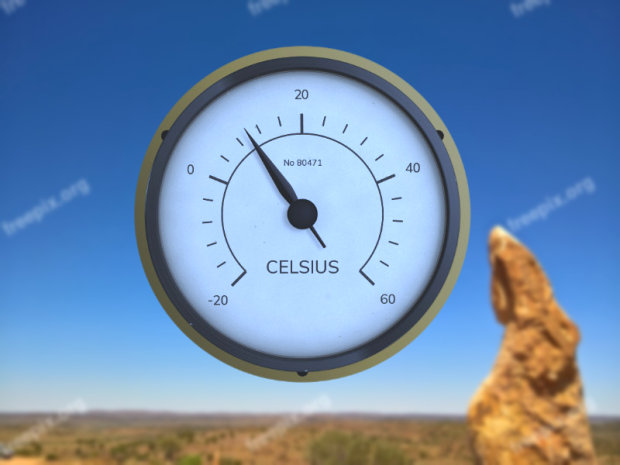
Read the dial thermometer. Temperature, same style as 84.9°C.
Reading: 10°C
